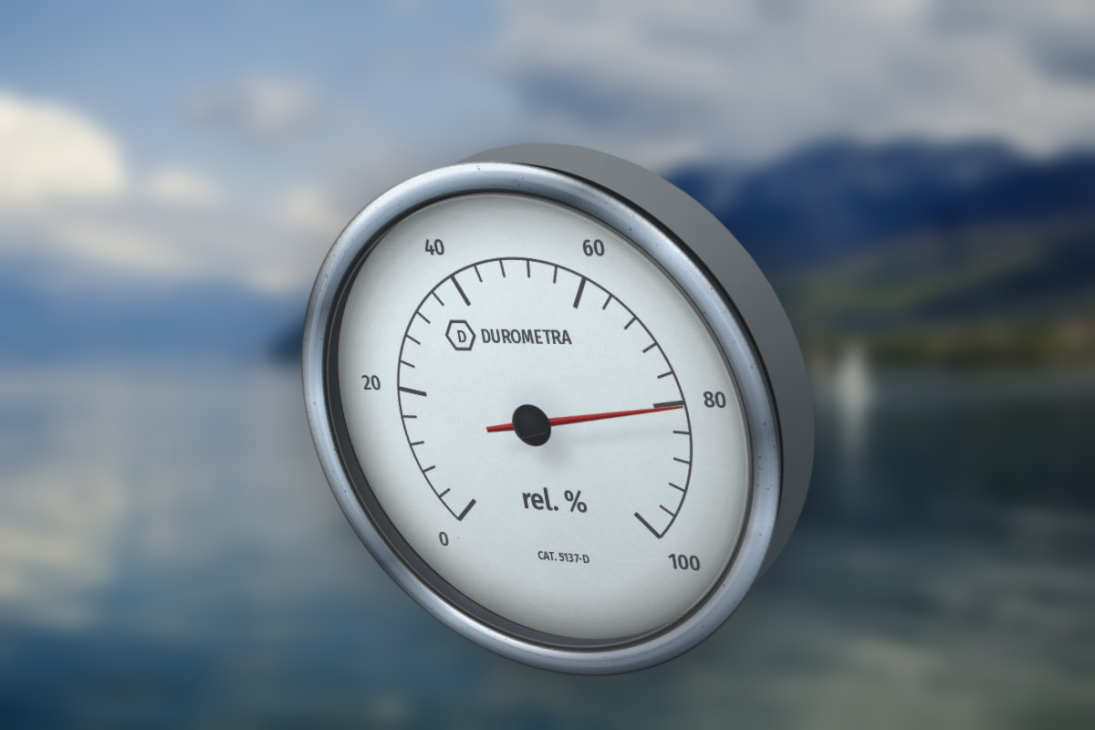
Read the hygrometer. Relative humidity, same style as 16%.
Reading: 80%
